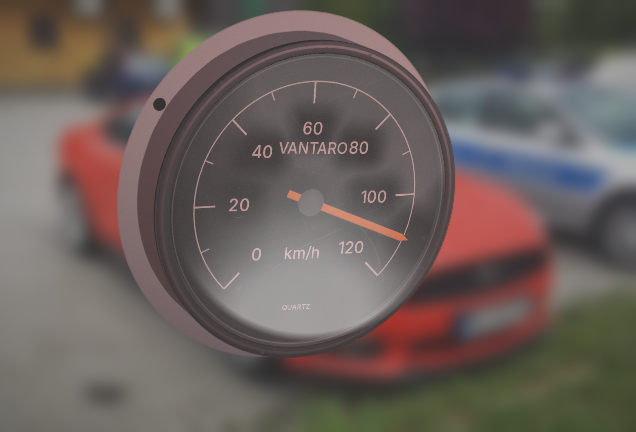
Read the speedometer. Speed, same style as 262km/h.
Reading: 110km/h
